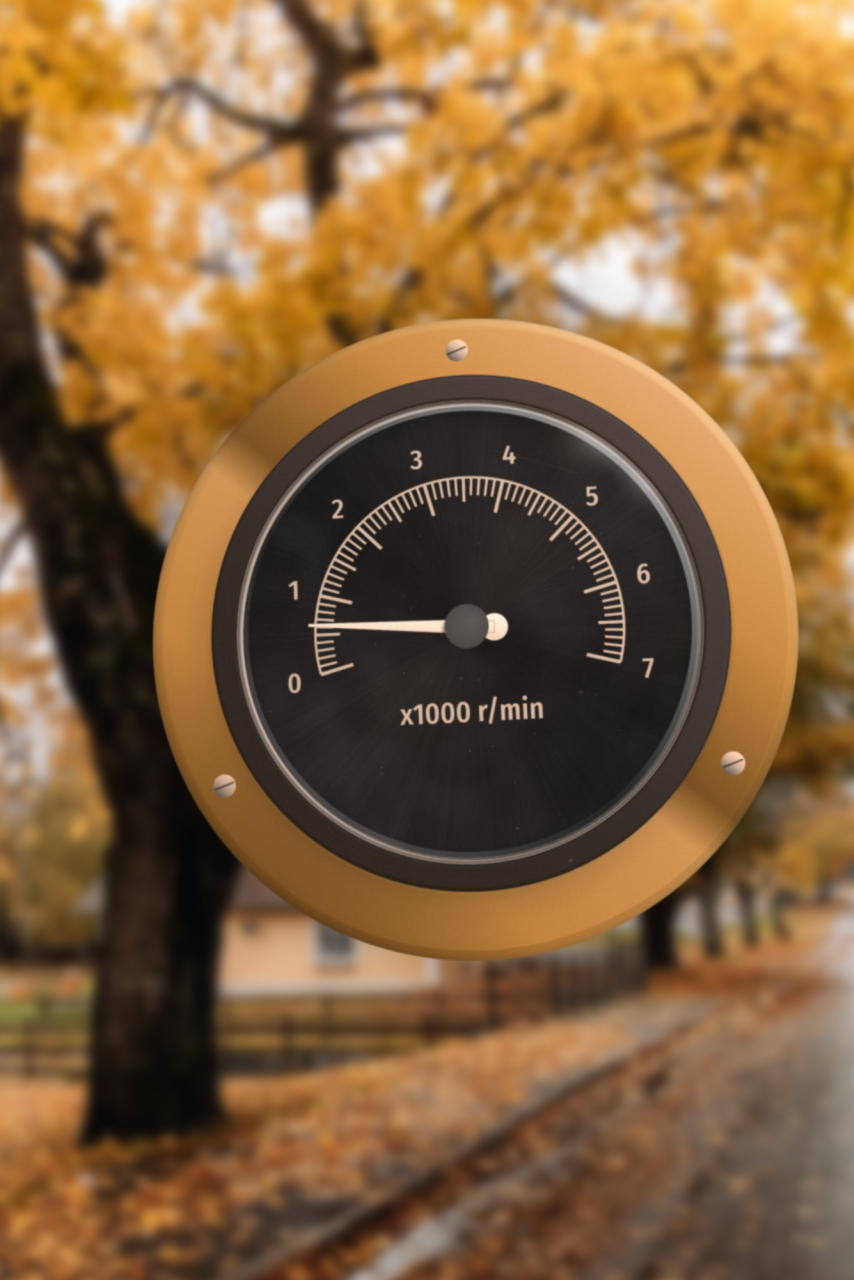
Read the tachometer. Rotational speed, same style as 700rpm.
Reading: 600rpm
